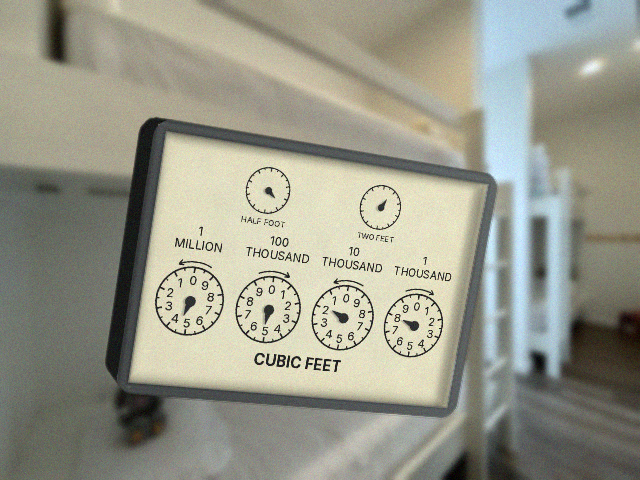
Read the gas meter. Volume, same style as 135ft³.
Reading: 451800ft³
